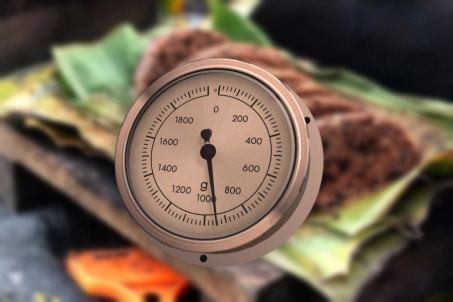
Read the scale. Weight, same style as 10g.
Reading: 940g
